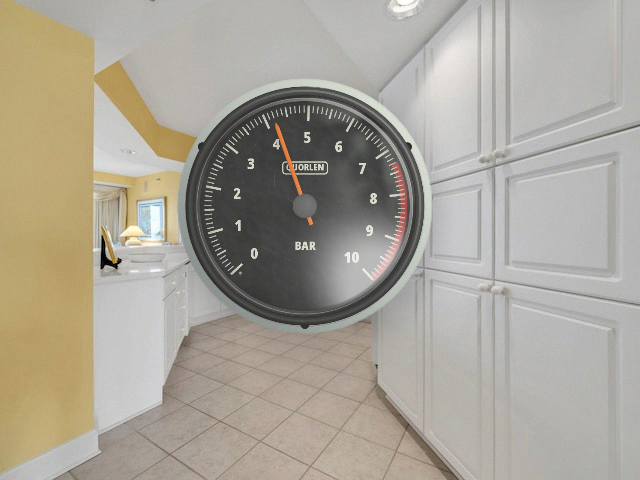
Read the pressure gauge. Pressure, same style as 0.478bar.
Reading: 4.2bar
